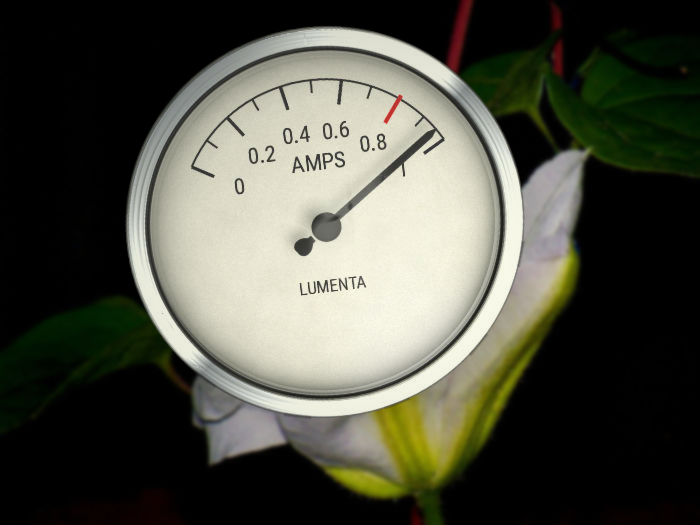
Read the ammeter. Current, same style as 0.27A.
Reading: 0.95A
